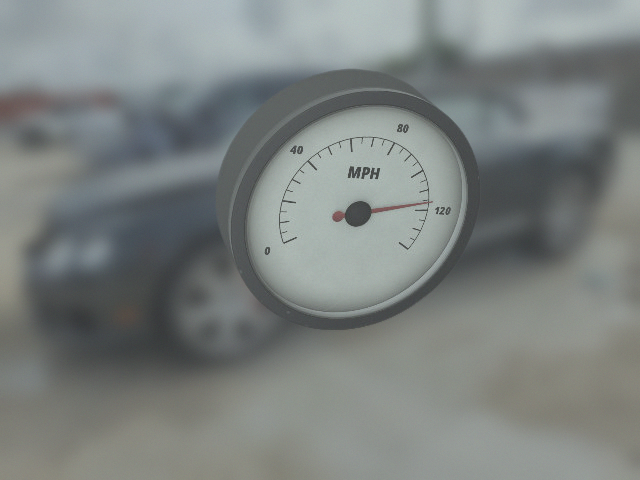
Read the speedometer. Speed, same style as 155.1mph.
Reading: 115mph
